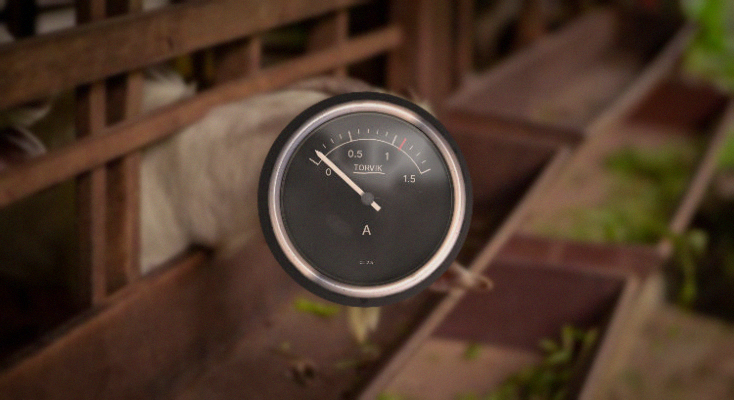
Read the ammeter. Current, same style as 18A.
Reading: 0.1A
